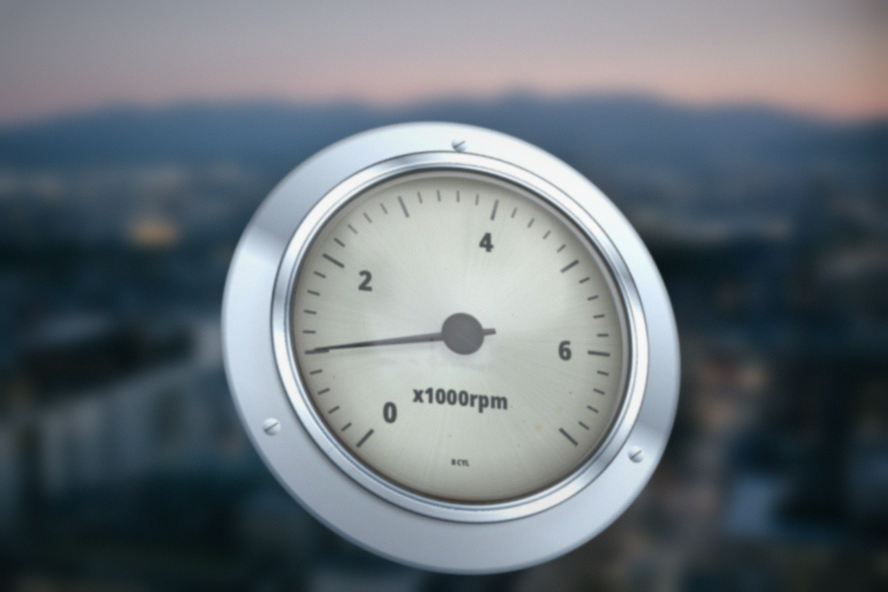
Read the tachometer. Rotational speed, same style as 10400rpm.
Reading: 1000rpm
